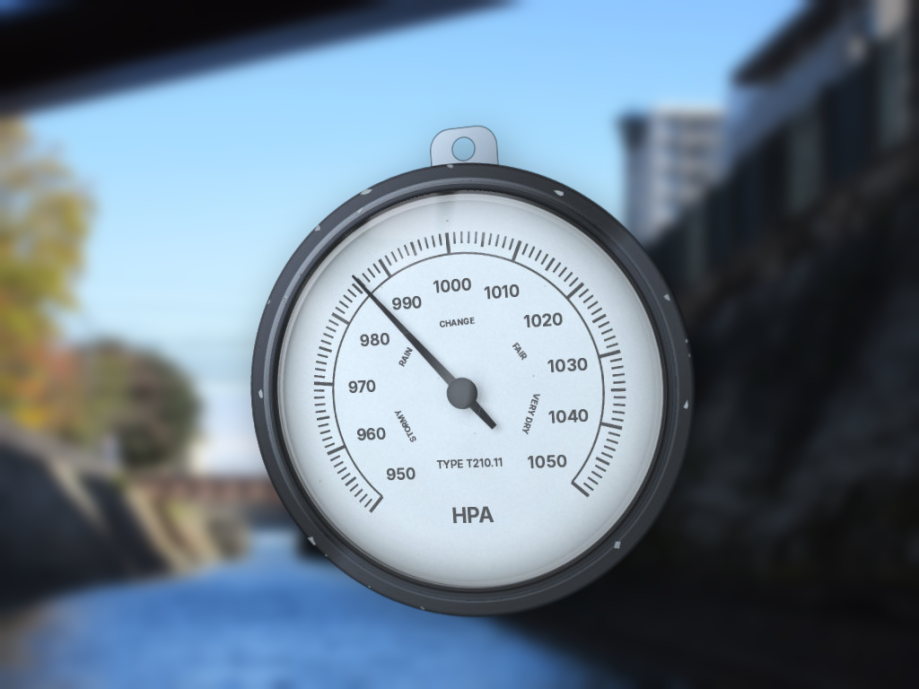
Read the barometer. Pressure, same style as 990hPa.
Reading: 986hPa
